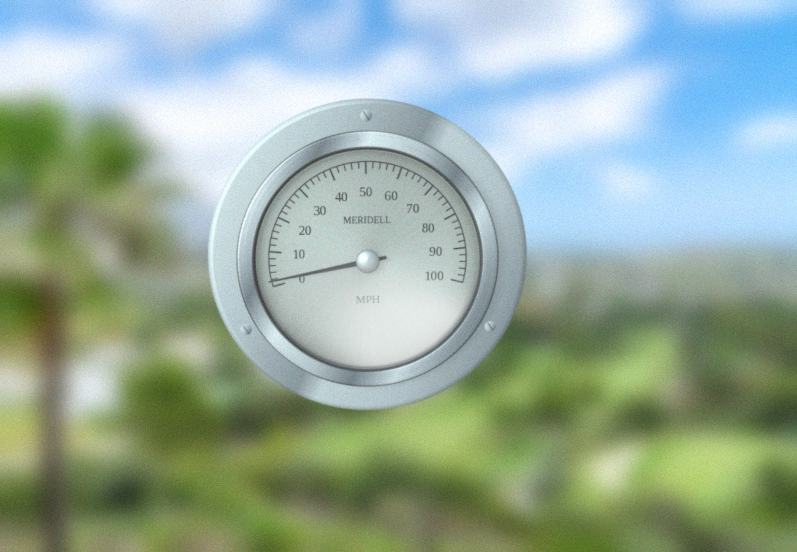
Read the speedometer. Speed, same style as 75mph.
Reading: 2mph
